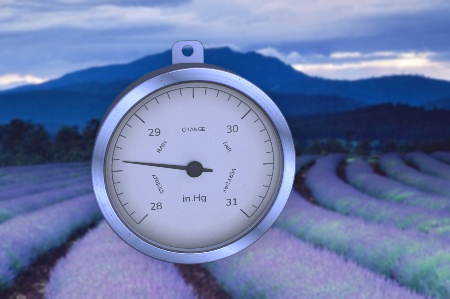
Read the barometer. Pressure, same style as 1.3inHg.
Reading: 28.6inHg
